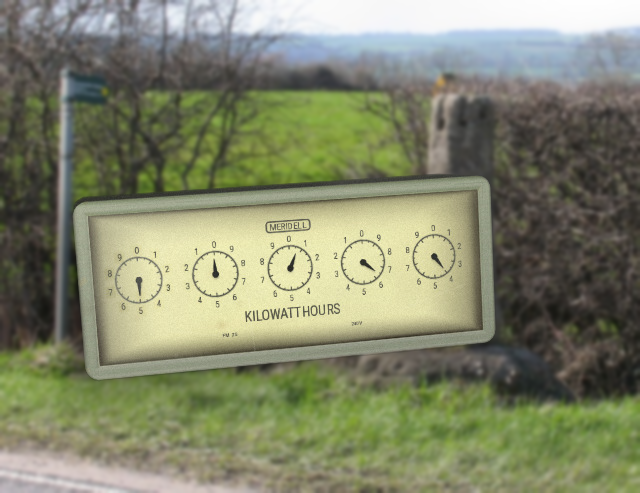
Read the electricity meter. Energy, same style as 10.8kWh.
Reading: 50064kWh
